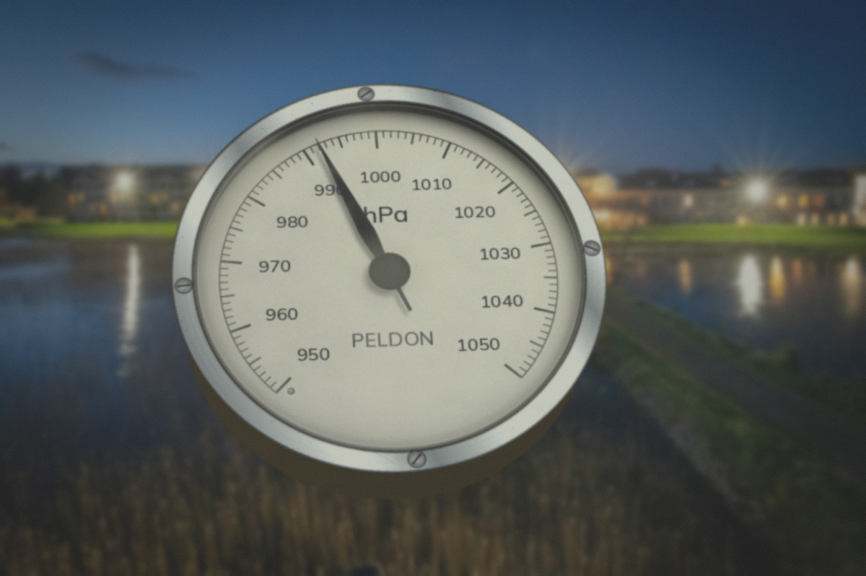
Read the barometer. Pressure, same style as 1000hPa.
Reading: 992hPa
